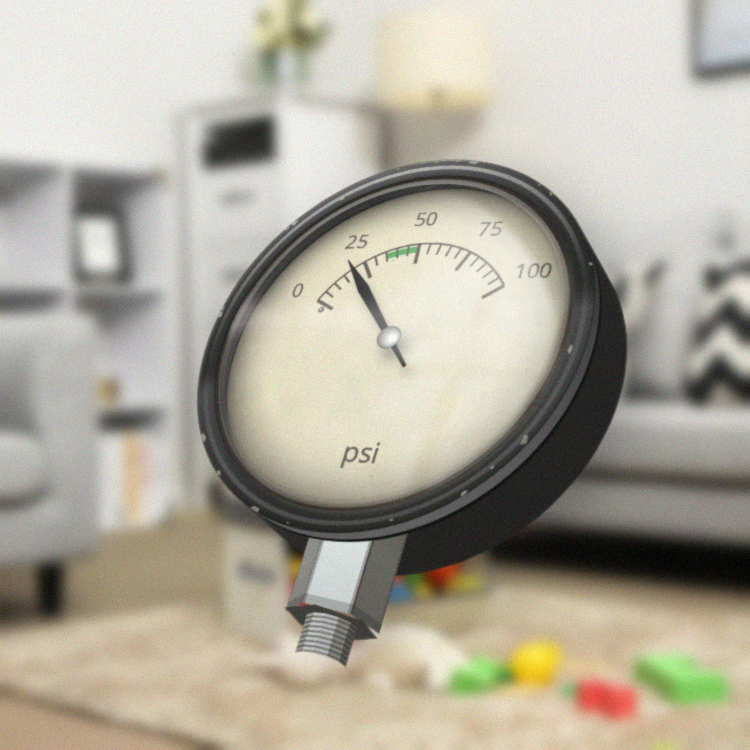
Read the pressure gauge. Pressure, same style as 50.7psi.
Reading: 20psi
